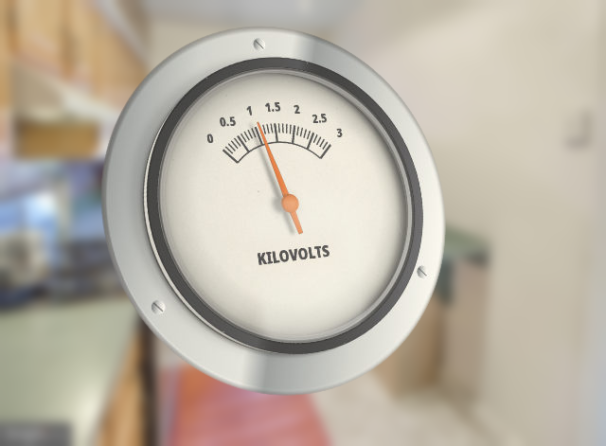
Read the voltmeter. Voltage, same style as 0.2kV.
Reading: 1kV
